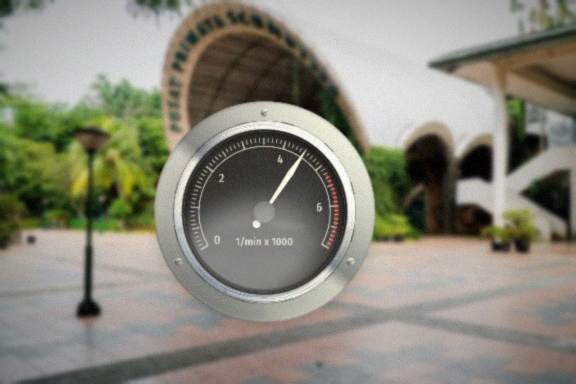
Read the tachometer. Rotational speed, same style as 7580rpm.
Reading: 4500rpm
